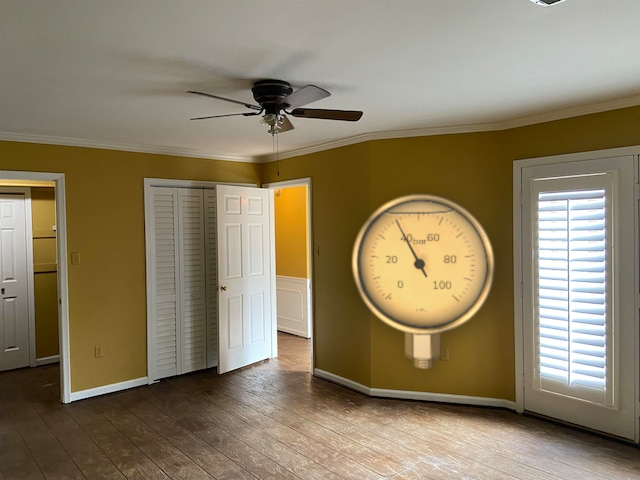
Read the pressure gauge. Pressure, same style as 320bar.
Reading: 40bar
